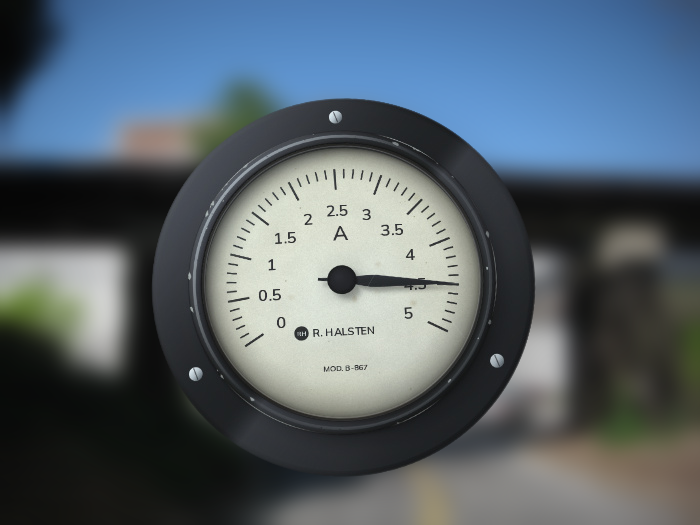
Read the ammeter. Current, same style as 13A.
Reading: 4.5A
